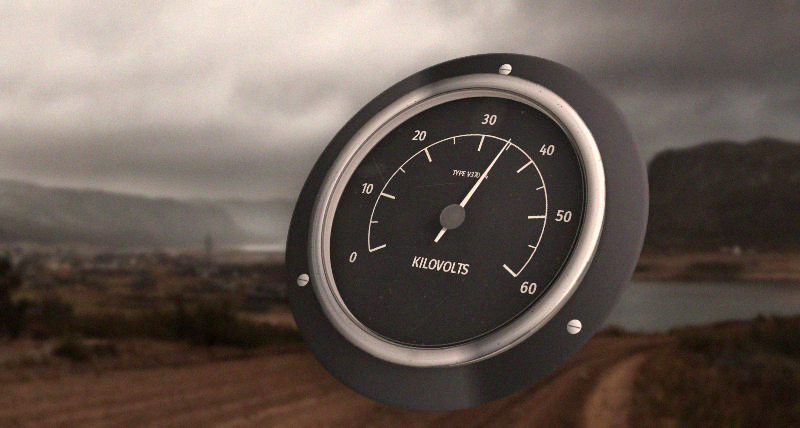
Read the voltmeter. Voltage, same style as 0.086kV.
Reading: 35kV
